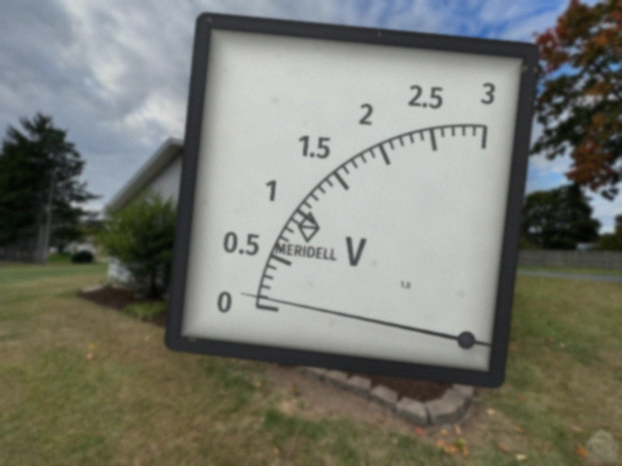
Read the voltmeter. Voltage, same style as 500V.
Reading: 0.1V
